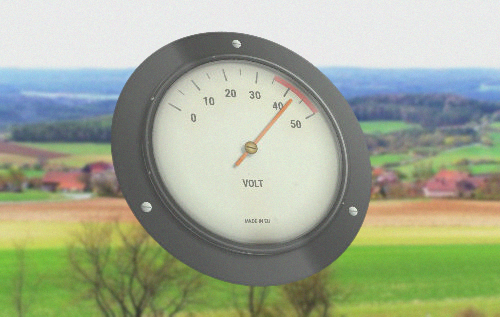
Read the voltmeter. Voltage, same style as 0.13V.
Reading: 42.5V
